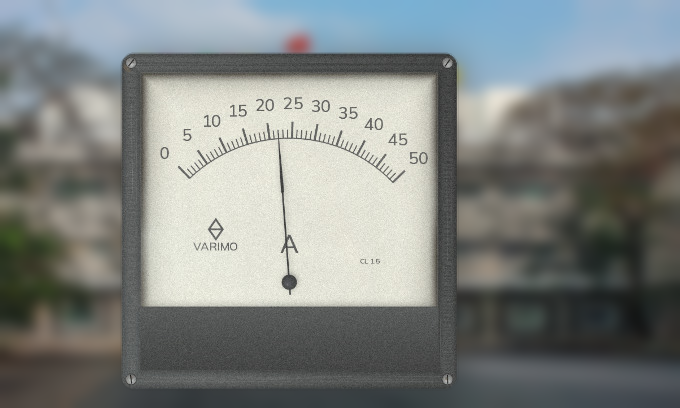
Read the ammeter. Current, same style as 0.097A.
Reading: 22A
